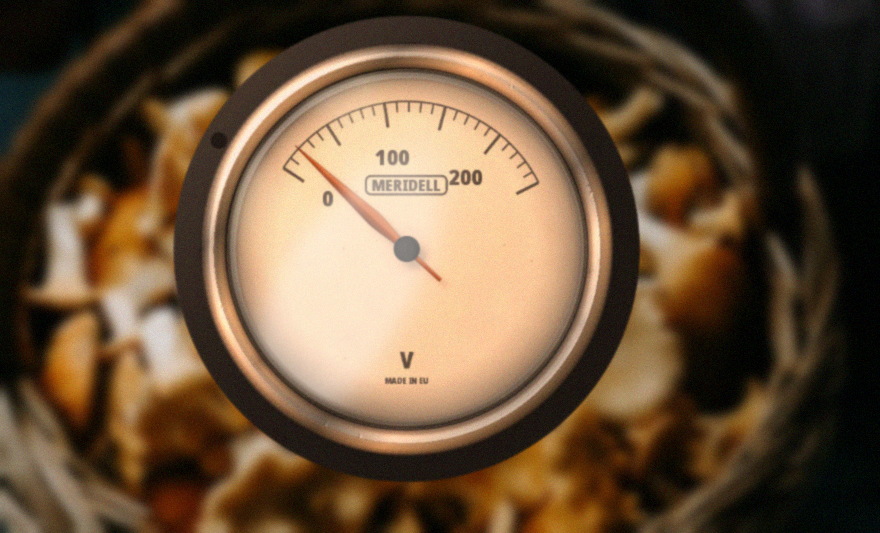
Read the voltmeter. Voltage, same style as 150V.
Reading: 20V
